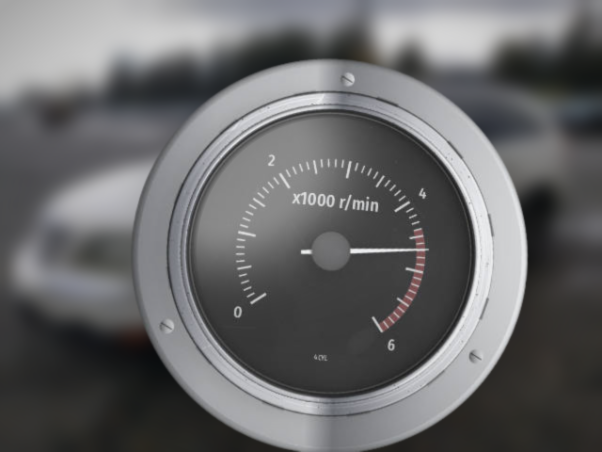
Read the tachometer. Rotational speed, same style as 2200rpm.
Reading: 4700rpm
